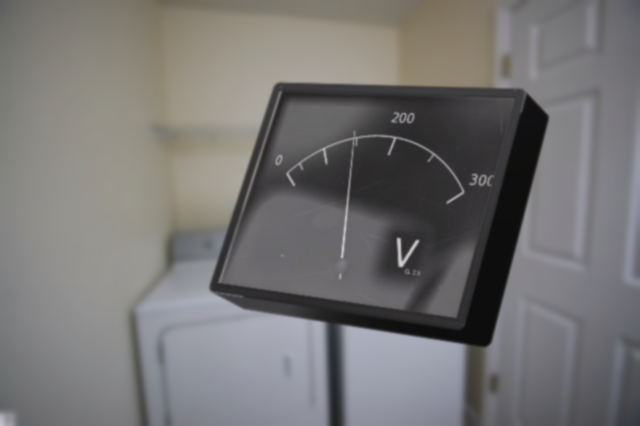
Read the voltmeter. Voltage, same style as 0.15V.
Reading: 150V
